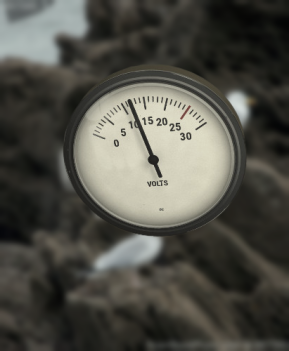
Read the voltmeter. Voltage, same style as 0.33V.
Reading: 12V
